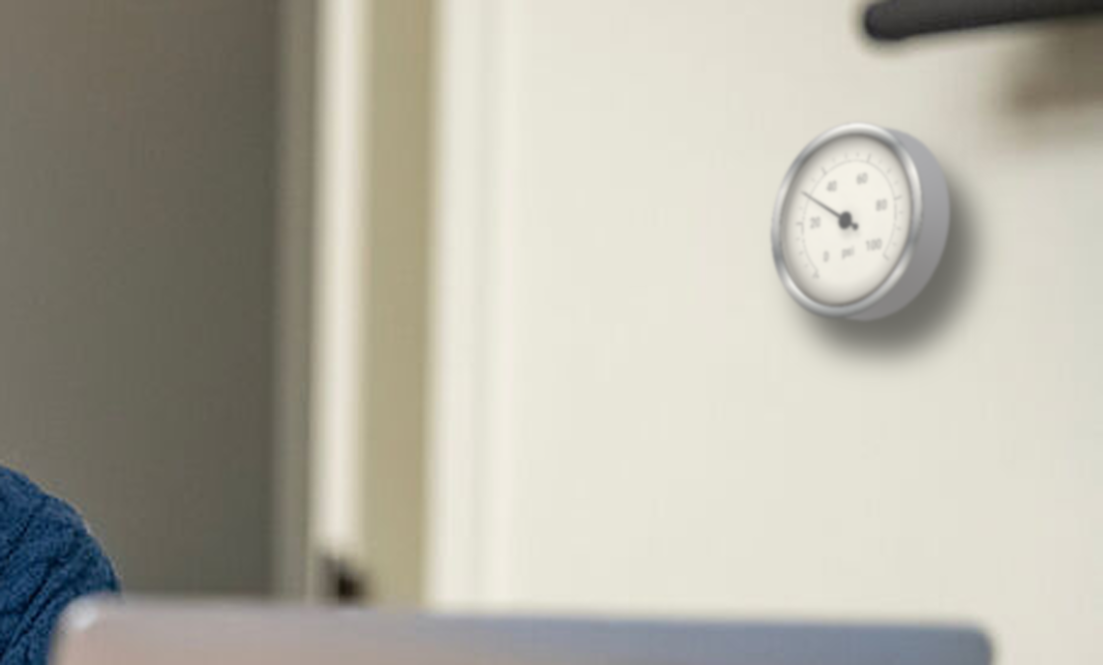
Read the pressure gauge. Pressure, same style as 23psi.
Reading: 30psi
